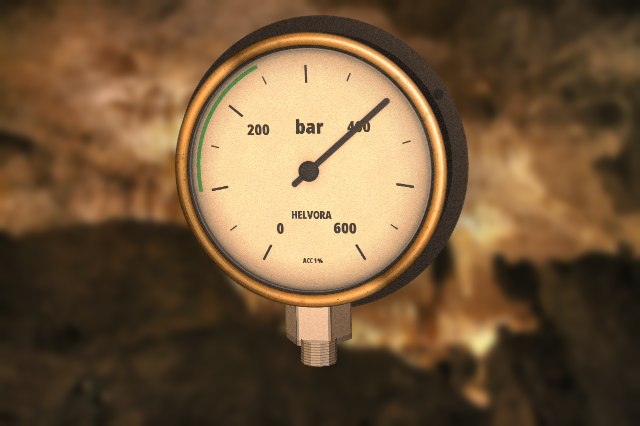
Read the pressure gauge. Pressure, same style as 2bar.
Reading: 400bar
